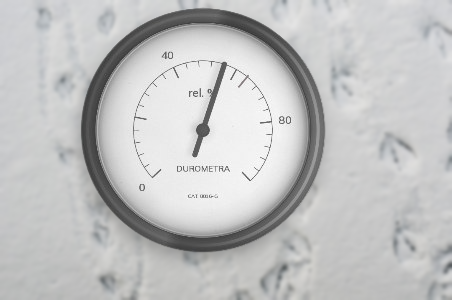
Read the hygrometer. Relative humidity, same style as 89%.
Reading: 56%
